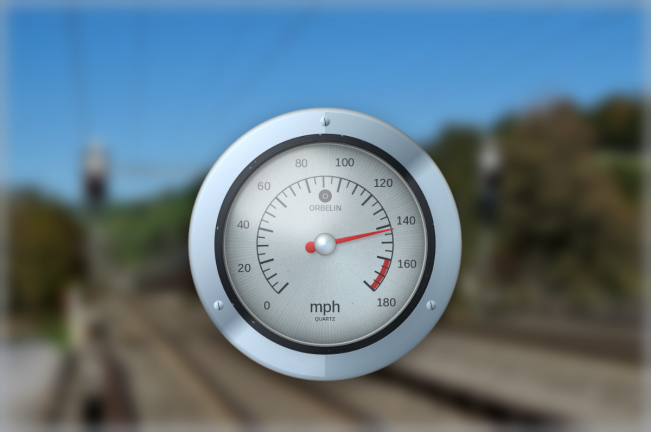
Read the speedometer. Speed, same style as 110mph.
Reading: 142.5mph
